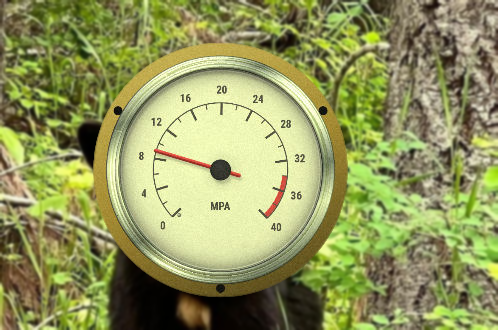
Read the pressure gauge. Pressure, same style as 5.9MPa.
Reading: 9MPa
